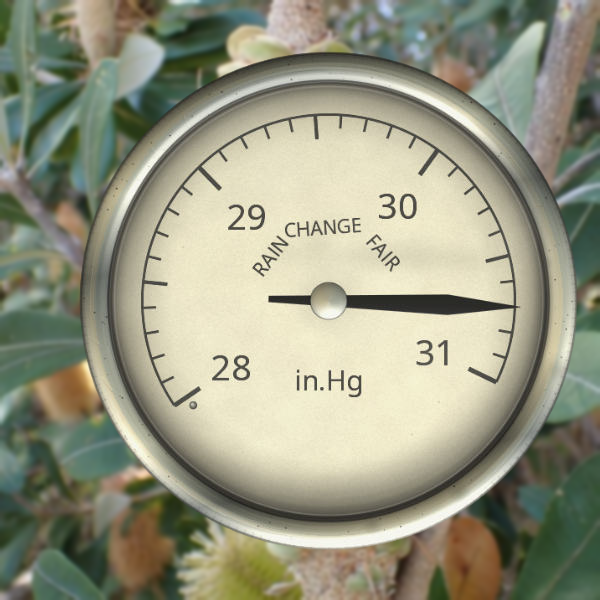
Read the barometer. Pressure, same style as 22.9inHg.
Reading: 30.7inHg
